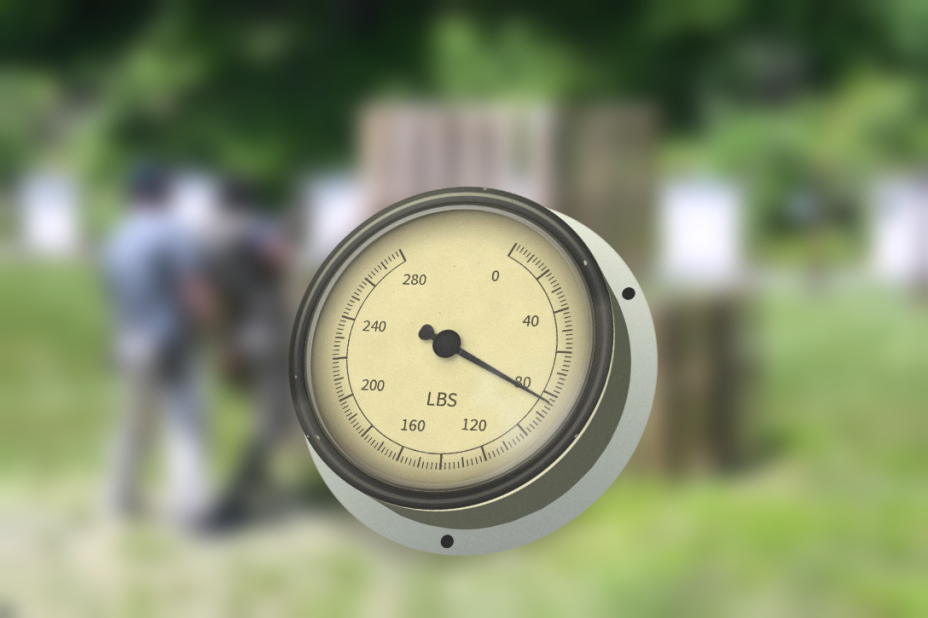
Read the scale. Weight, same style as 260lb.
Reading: 84lb
